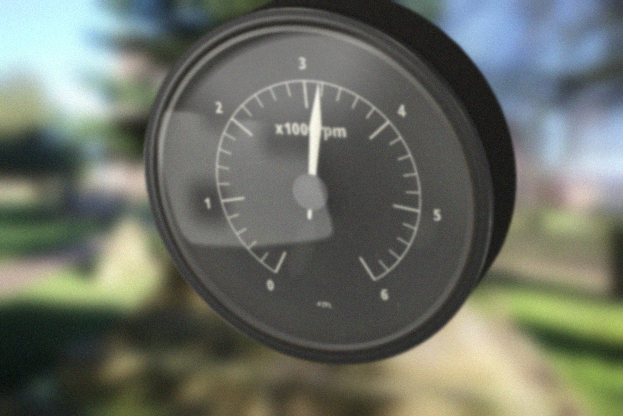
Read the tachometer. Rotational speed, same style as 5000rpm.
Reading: 3200rpm
